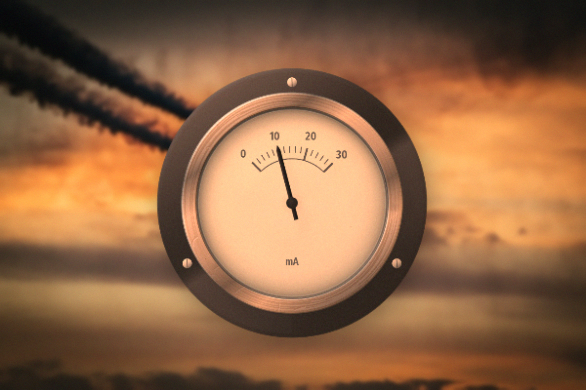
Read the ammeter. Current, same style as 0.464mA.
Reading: 10mA
